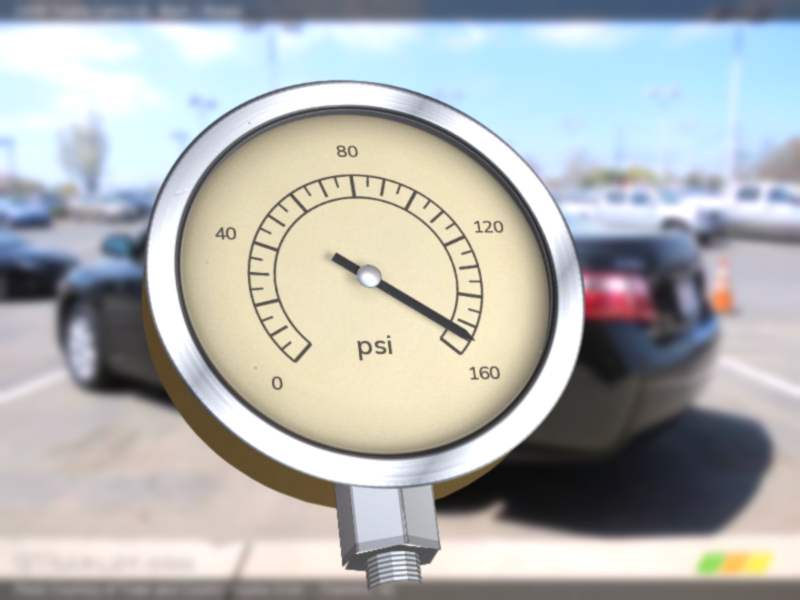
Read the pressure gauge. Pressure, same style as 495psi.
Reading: 155psi
